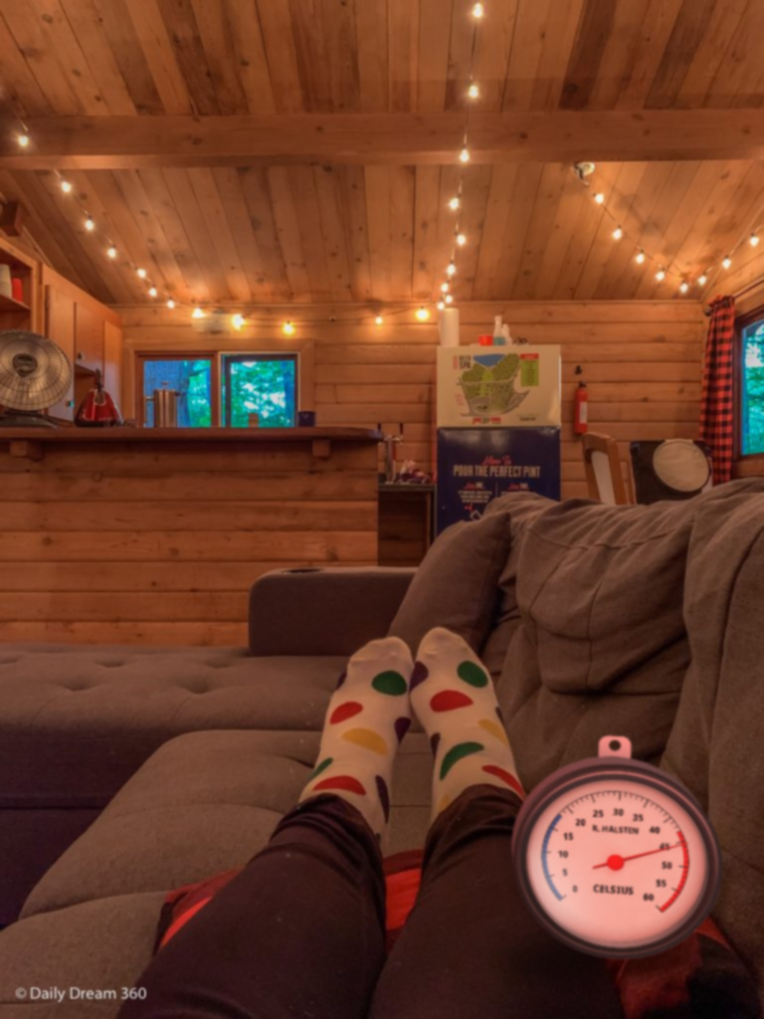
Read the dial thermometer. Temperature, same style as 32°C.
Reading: 45°C
